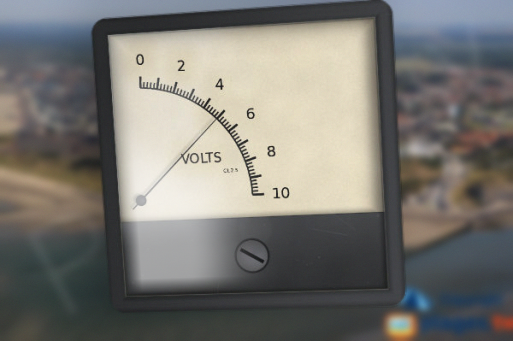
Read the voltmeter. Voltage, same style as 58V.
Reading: 5V
